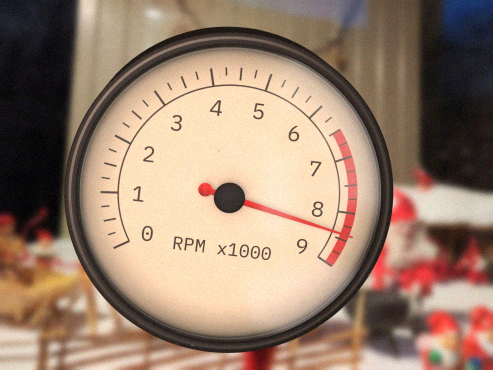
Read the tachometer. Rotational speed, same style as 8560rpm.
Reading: 8375rpm
